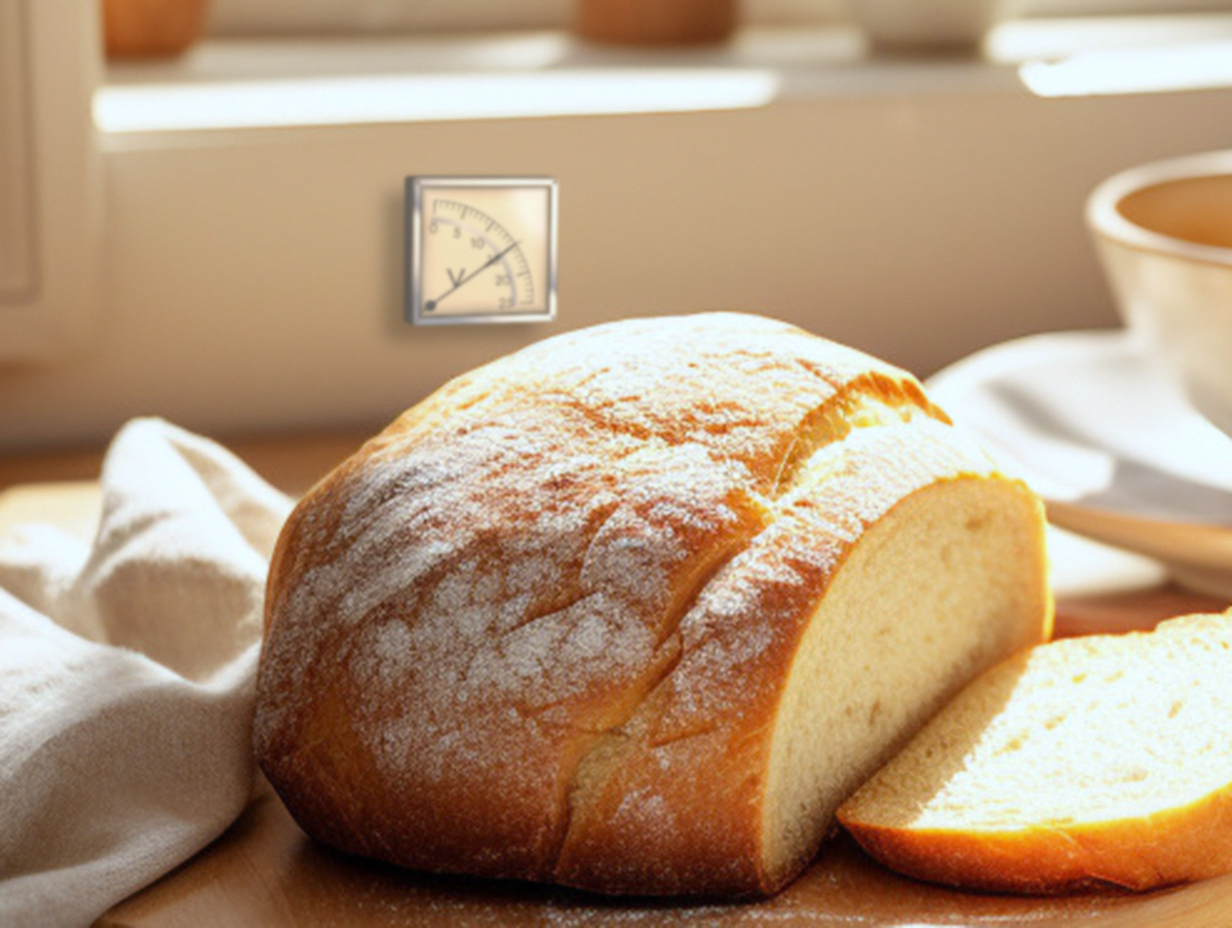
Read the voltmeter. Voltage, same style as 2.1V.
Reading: 15V
